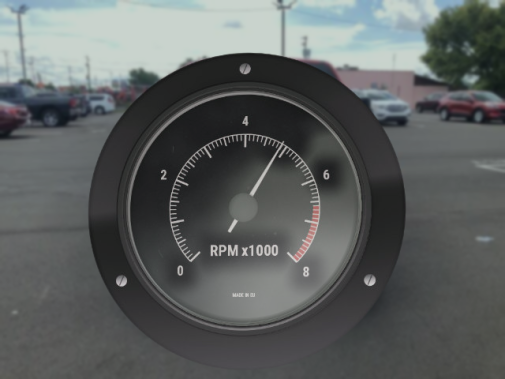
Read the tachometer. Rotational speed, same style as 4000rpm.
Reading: 4900rpm
